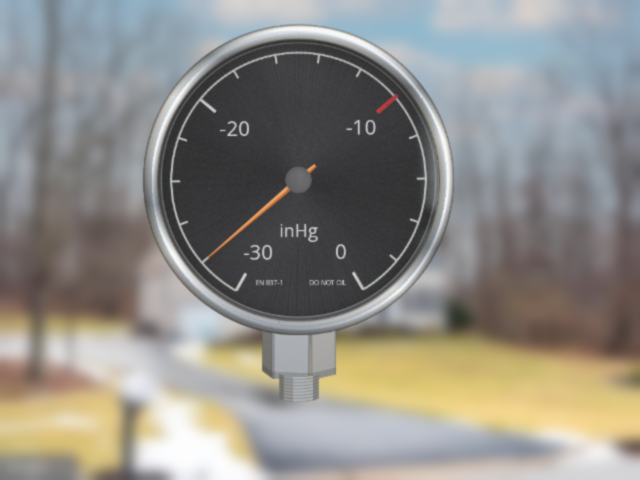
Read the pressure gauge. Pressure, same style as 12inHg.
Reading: -28inHg
